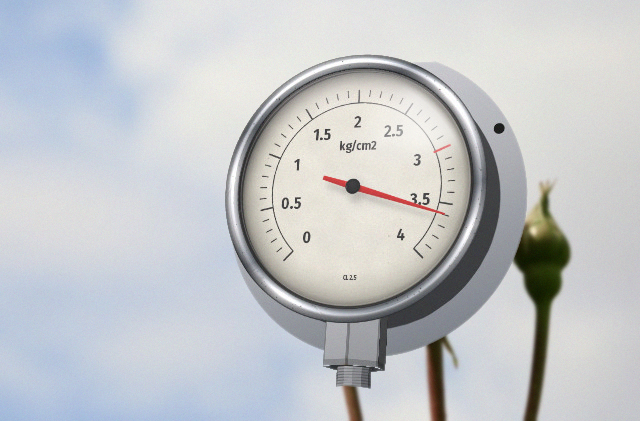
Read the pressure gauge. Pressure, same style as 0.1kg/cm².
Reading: 3.6kg/cm²
